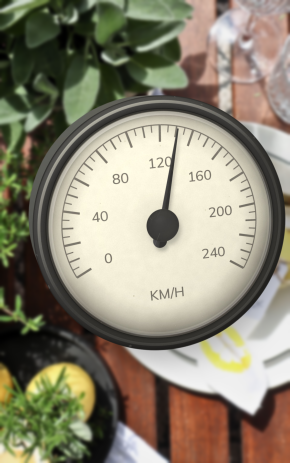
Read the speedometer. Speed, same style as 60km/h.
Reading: 130km/h
